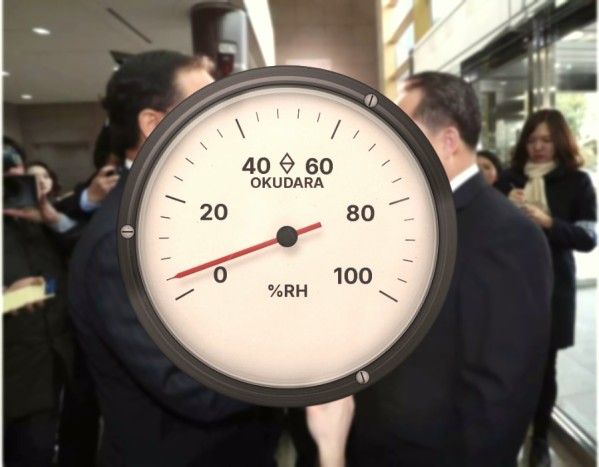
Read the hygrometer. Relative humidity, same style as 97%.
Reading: 4%
